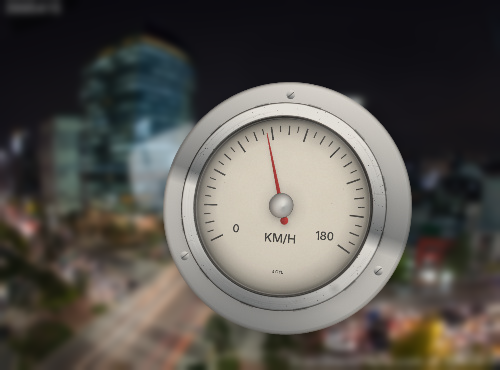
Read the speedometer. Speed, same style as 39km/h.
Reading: 77.5km/h
